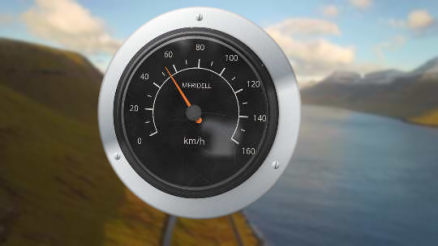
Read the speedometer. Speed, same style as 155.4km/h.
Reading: 55km/h
